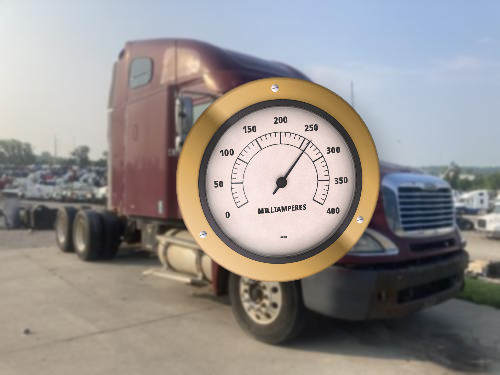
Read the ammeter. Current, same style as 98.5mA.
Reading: 260mA
